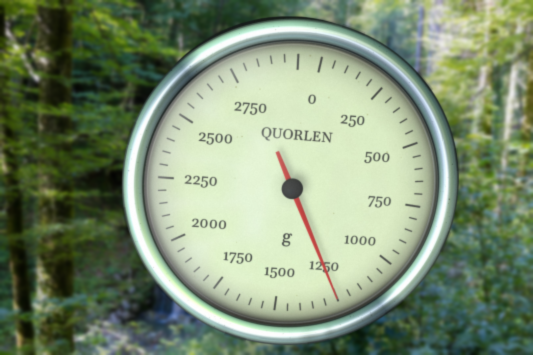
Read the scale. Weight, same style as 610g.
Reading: 1250g
